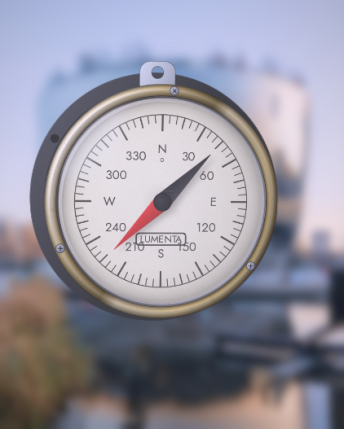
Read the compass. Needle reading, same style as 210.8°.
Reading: 225°
